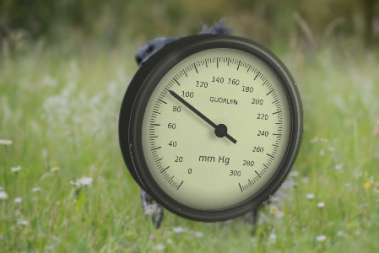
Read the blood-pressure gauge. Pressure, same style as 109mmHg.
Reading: 90mmHg
